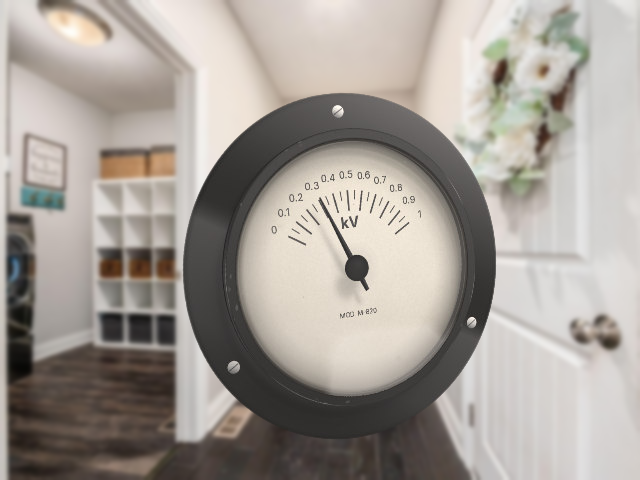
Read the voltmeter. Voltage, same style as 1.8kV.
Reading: 0.3kV
